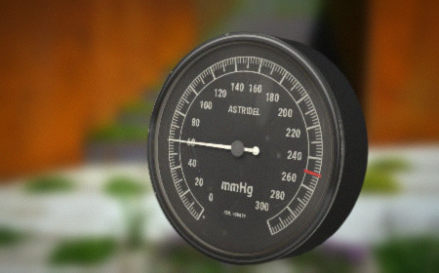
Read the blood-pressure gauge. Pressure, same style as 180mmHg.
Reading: 60mmHg
